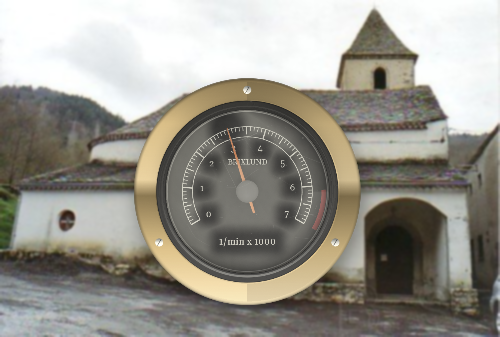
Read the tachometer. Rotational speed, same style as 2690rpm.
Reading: 3000rpm
